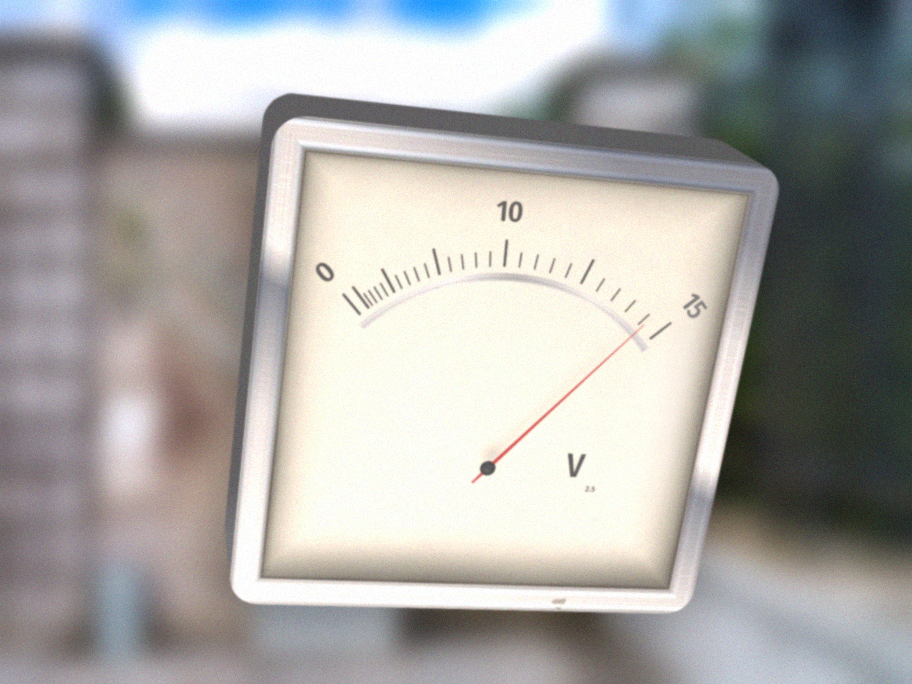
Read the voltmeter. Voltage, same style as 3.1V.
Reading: 14.5V
